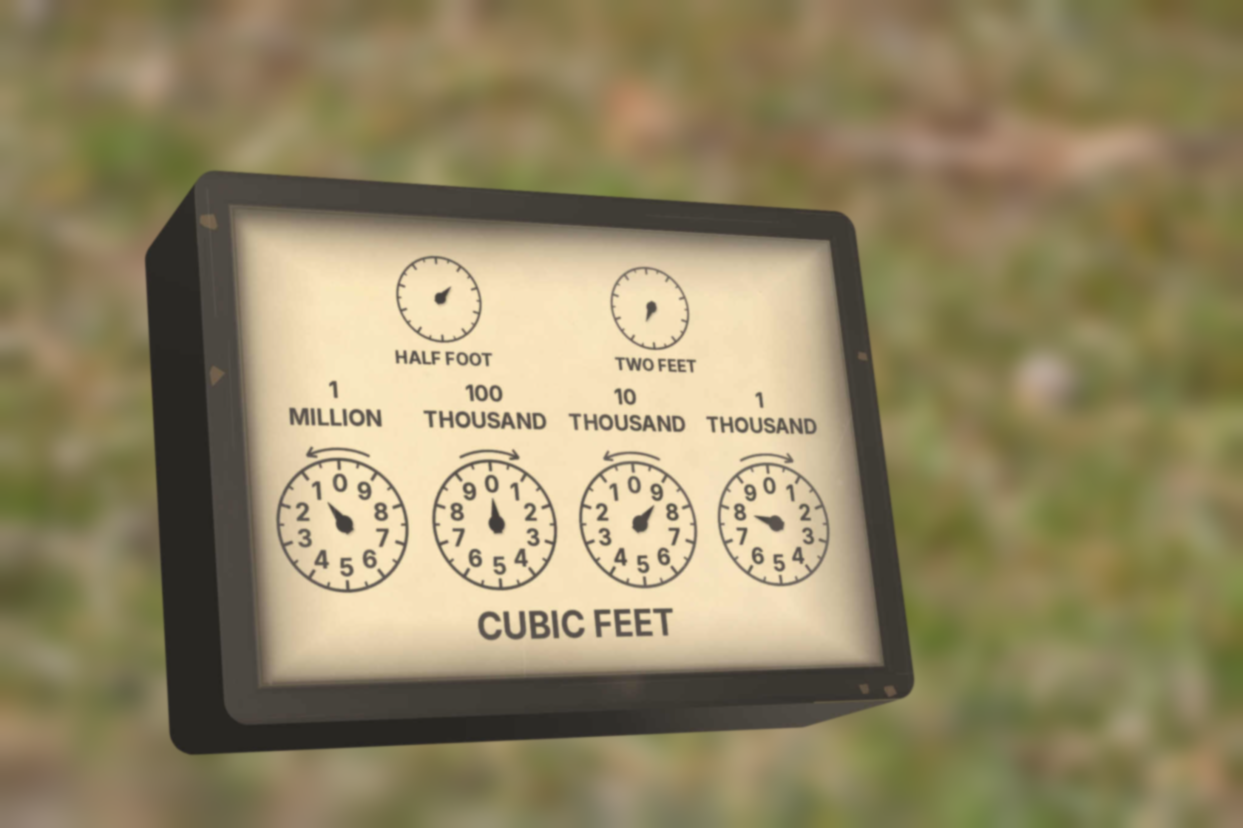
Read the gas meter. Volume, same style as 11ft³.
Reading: 98800ft³
